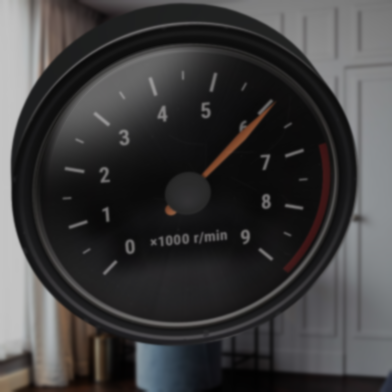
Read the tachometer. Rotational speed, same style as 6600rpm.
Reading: 6000rpm
